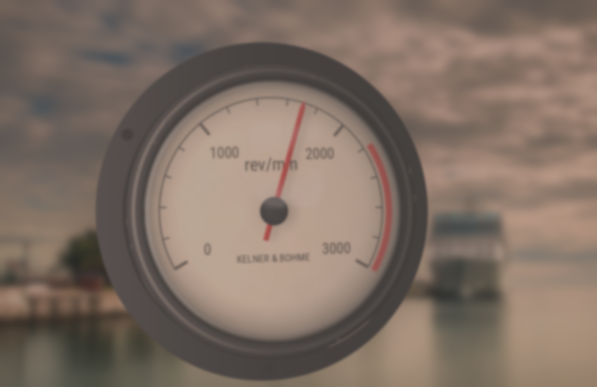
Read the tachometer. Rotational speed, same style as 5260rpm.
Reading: 1700rpm
